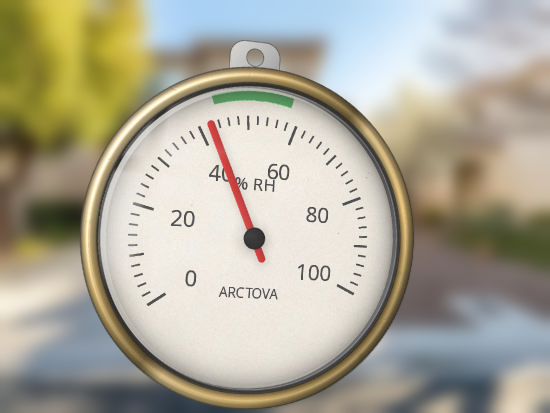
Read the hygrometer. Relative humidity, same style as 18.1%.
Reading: 42%
